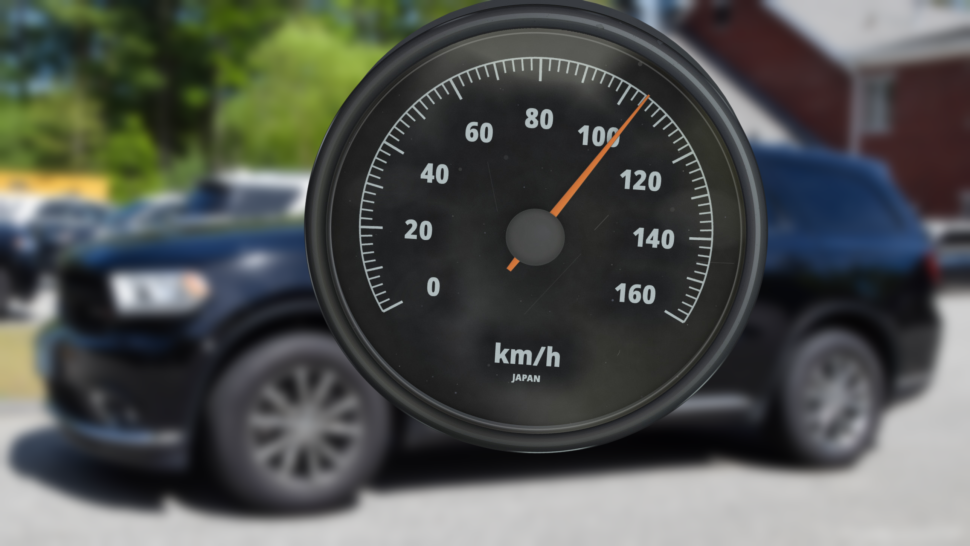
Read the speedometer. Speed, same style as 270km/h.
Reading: 104km/h
